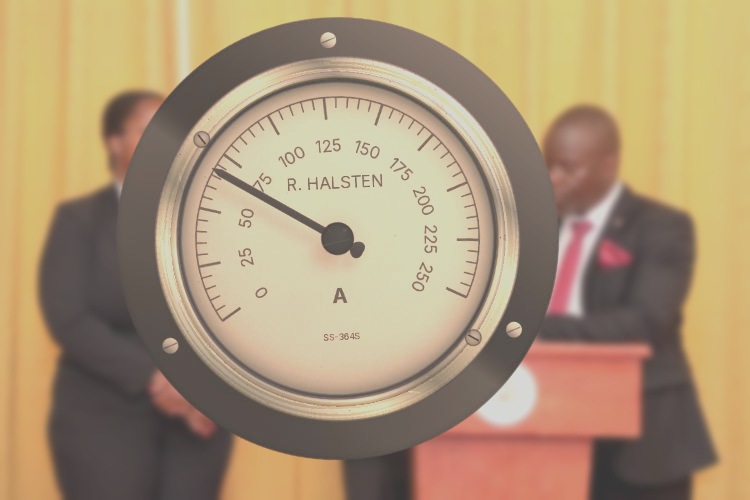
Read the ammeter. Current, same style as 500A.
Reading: 67.5A
